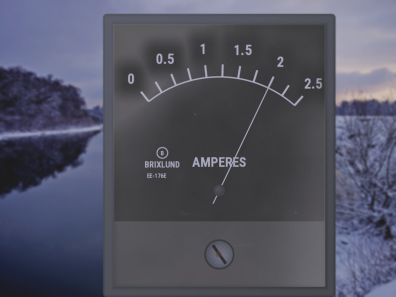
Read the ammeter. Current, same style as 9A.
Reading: 2A
